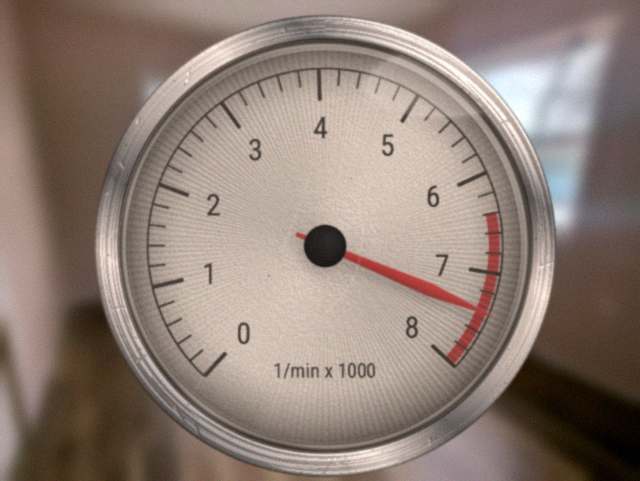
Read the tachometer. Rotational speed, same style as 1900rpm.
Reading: 7400rpm
